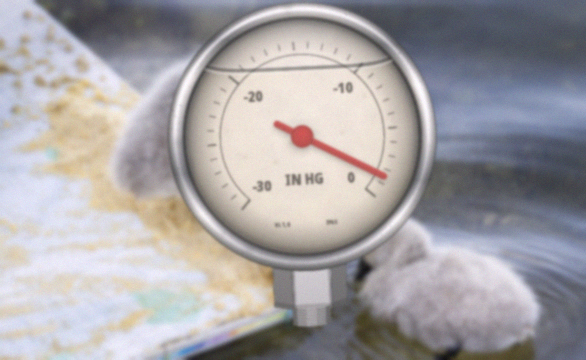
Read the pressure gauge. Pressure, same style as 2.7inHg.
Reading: -1.5inHg
